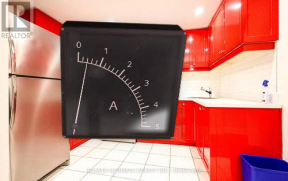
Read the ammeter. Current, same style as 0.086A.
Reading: 0.4A
